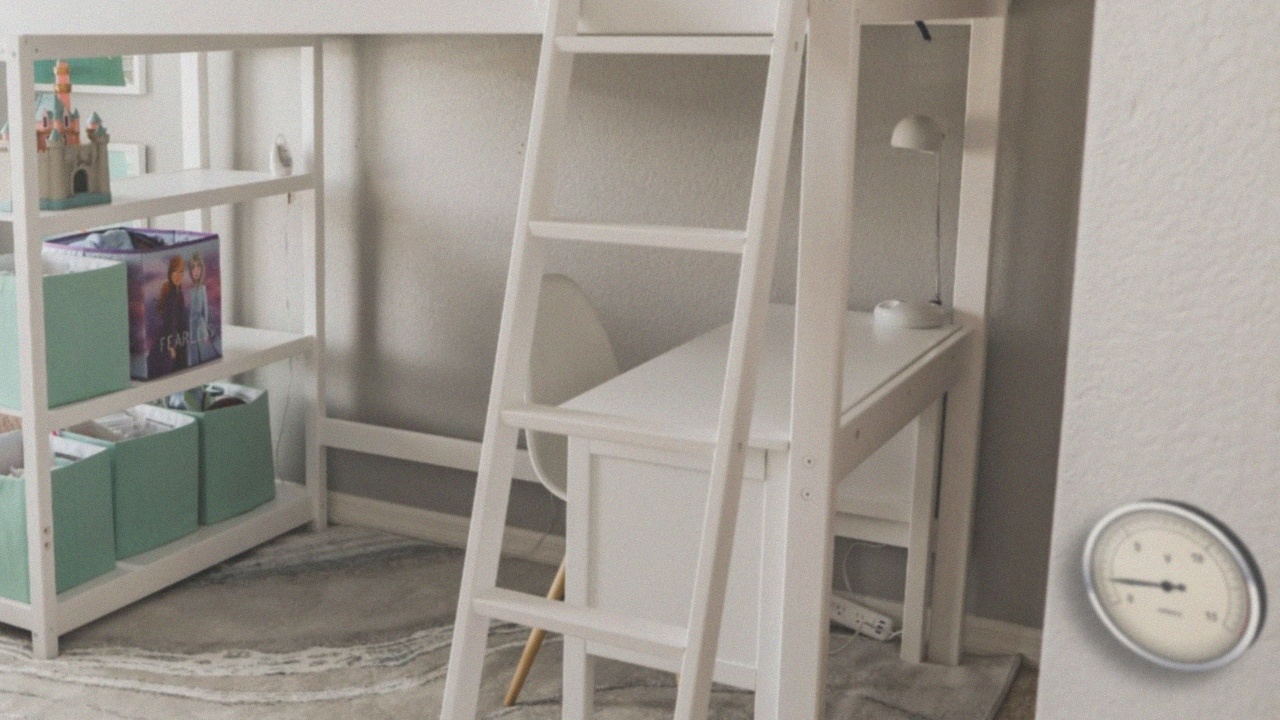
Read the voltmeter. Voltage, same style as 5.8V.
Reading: 1.5V
